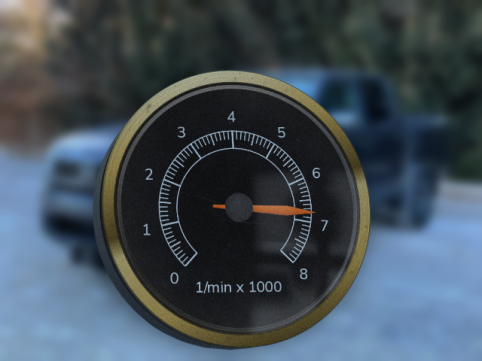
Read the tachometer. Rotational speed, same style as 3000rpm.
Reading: 6800rpm
